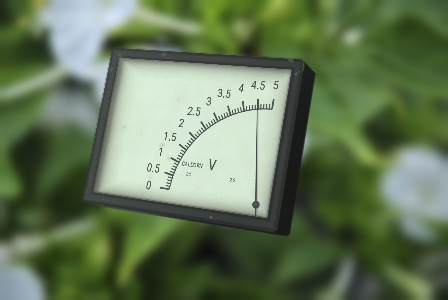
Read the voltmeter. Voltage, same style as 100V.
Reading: 4.5V
